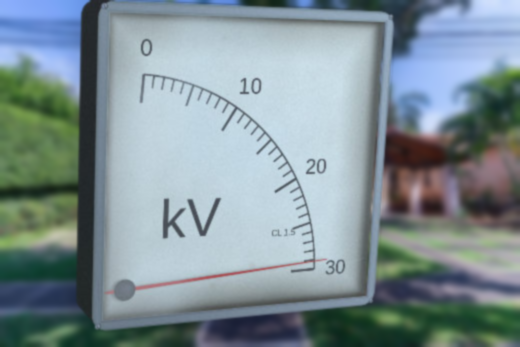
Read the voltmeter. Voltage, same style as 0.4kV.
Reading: 29kV
